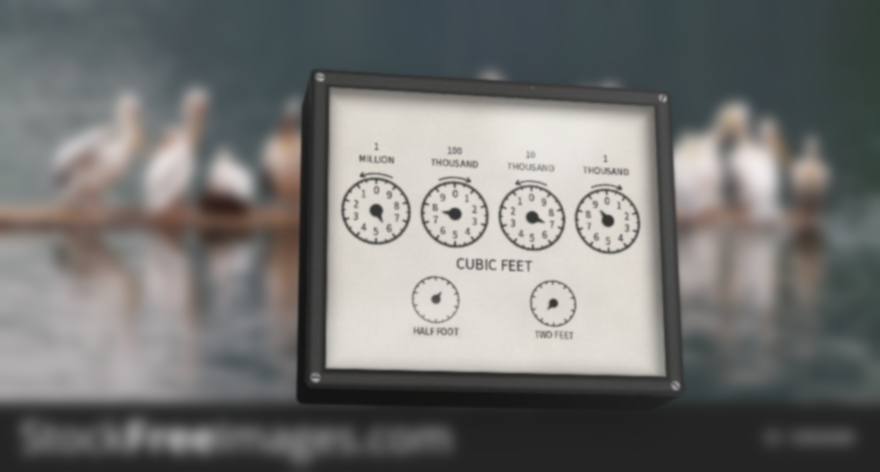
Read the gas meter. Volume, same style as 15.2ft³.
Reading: 576900ft³
